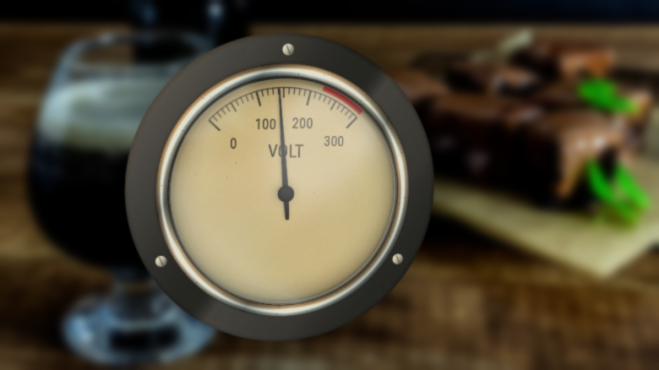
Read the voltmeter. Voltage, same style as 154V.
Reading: 140V
